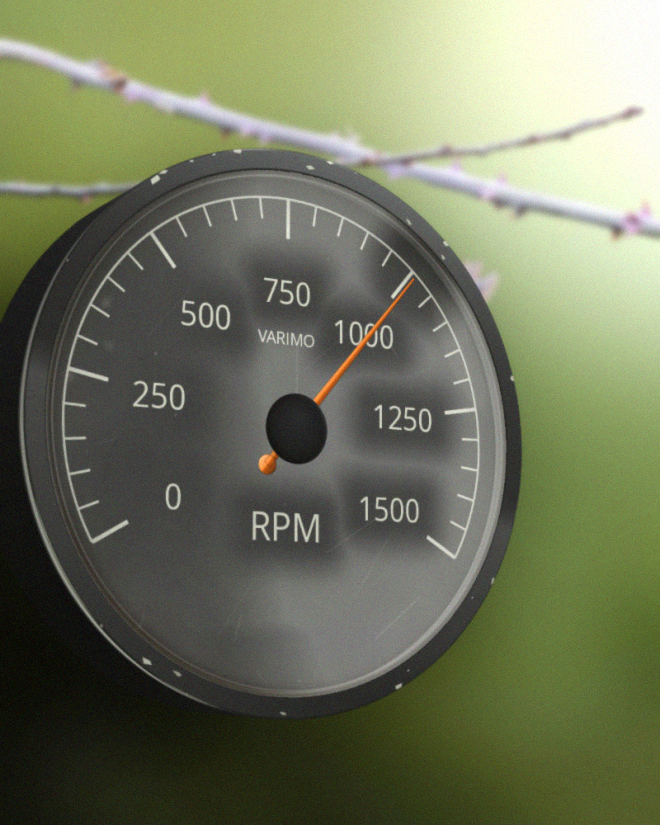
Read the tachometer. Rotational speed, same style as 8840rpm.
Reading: 1000rpm
